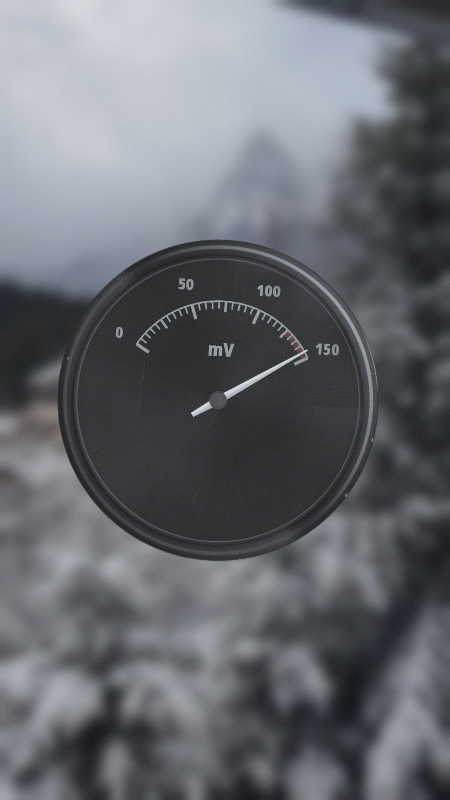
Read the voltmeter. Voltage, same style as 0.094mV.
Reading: 145mV
